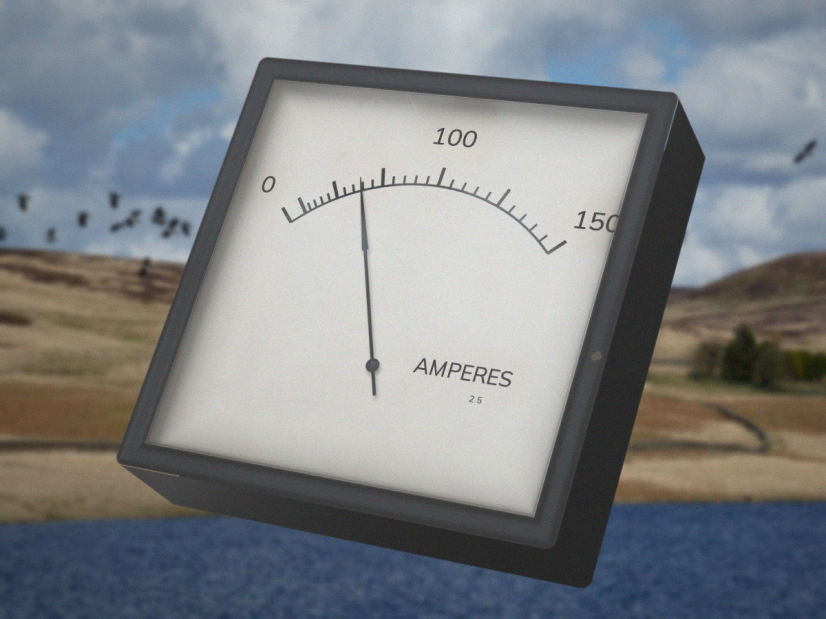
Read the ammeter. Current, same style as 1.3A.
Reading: 65A
